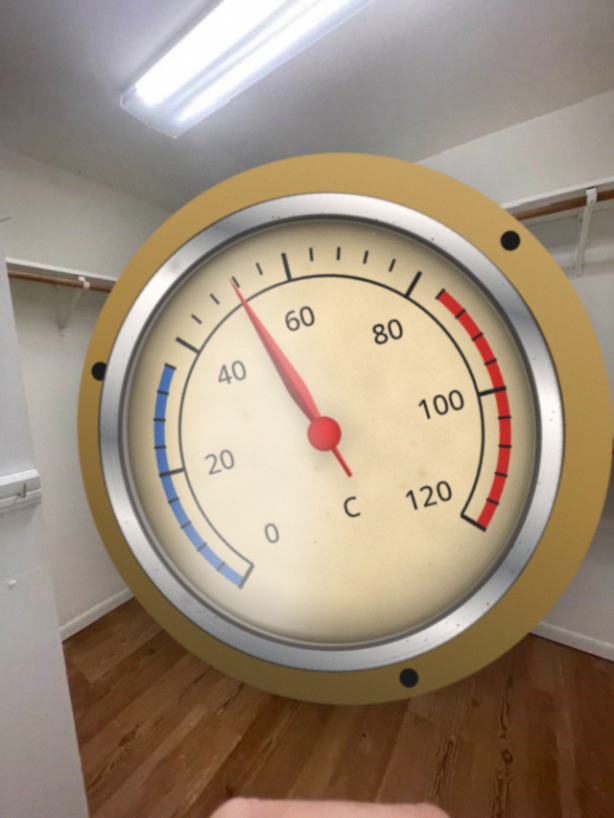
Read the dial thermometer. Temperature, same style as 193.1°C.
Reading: 52°C
